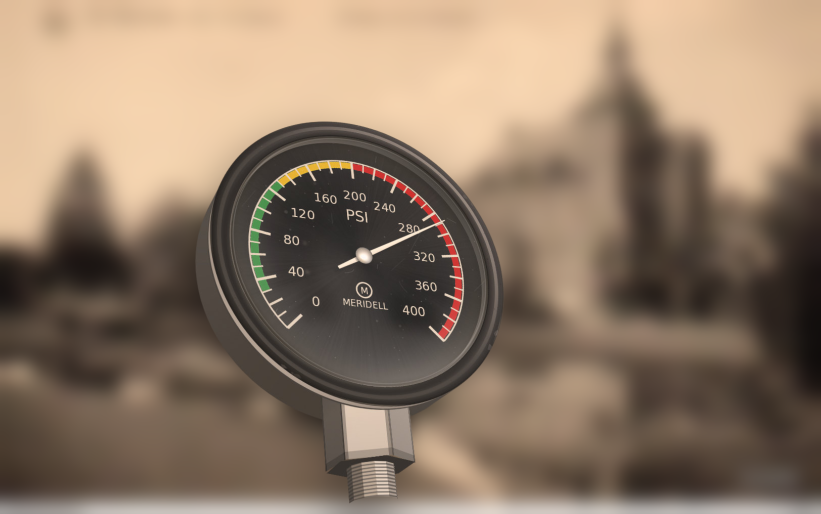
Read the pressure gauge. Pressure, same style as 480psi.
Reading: 290psi
